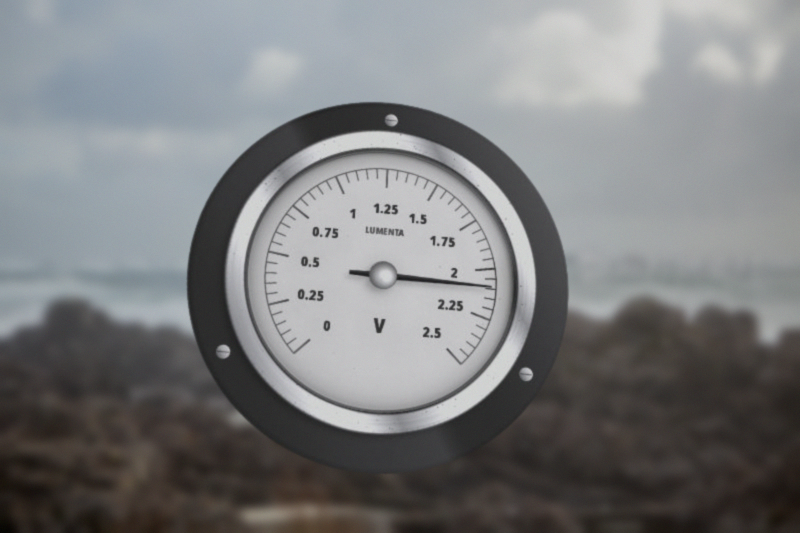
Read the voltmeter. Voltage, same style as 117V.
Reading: 2.1V
